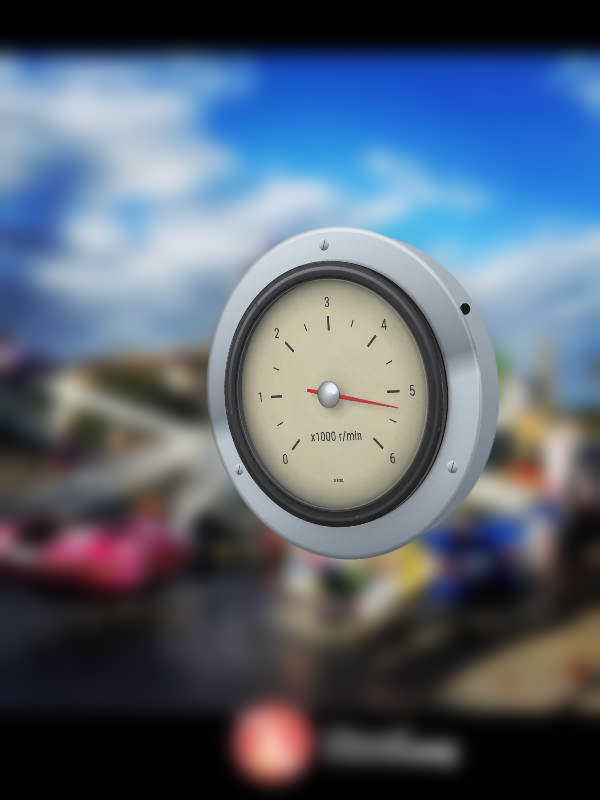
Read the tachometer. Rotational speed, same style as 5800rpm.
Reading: 5250rpm
